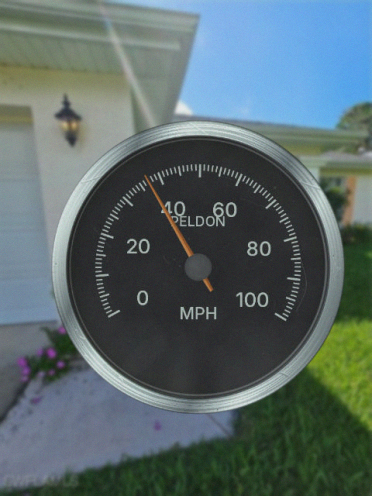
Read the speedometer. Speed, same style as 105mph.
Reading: 37mph
